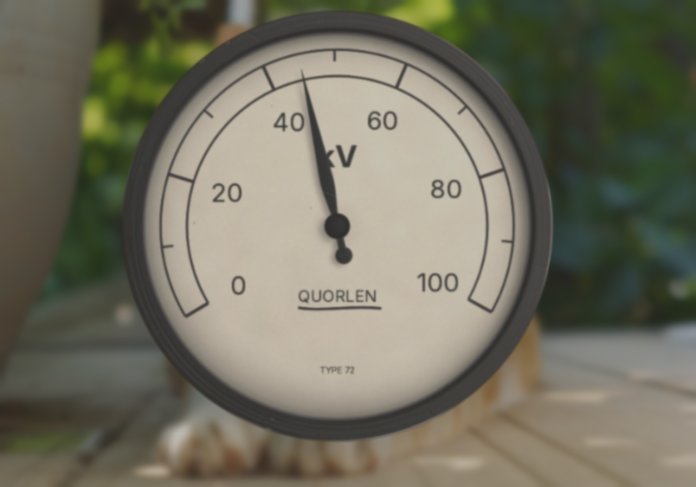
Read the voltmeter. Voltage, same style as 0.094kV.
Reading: 45kV
